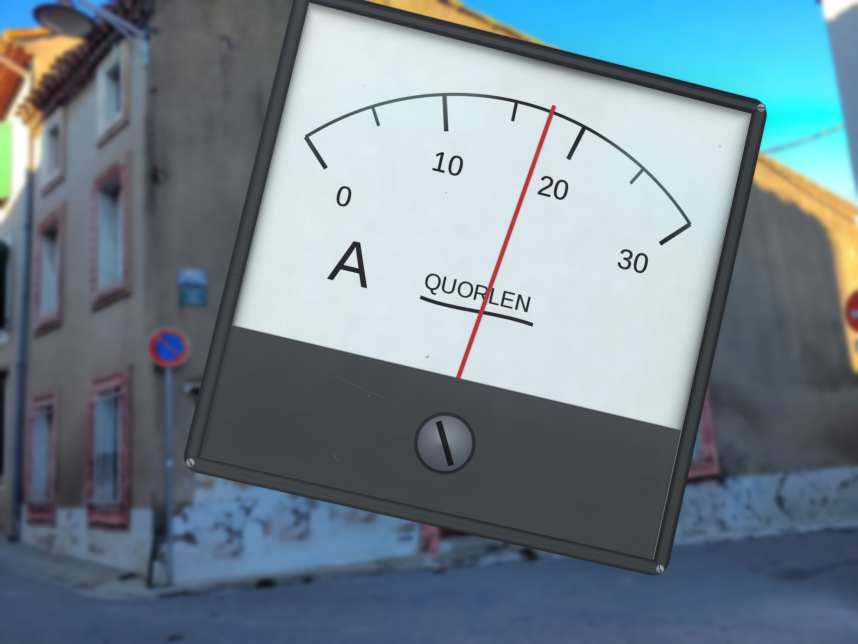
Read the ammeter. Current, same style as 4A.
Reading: 17.5A
